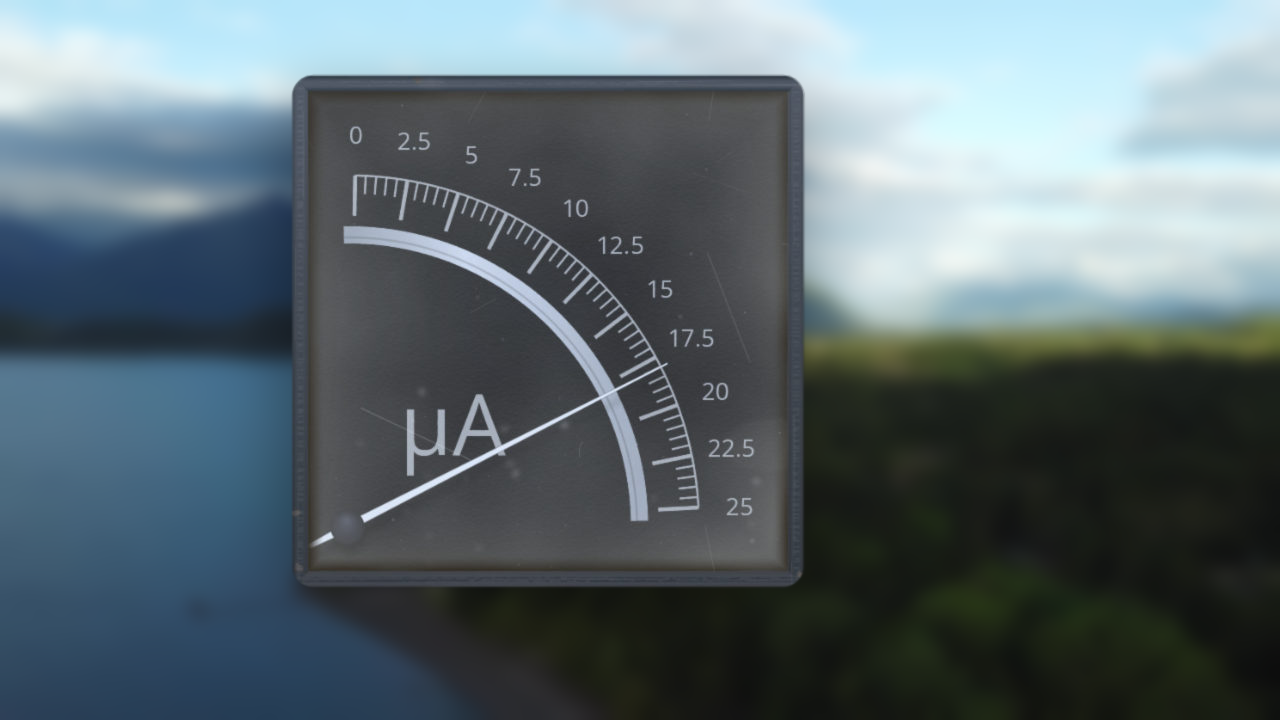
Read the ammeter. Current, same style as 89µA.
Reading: 18µA
